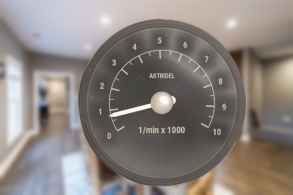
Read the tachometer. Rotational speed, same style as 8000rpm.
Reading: 750rpm
